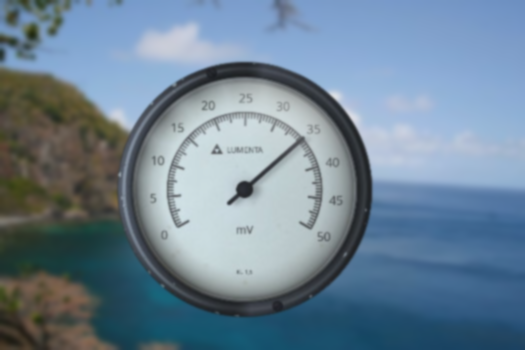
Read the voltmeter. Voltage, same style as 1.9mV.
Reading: 35mV
